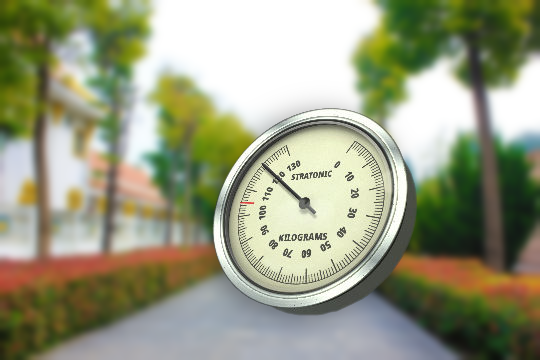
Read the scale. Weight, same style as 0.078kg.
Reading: 120kg
